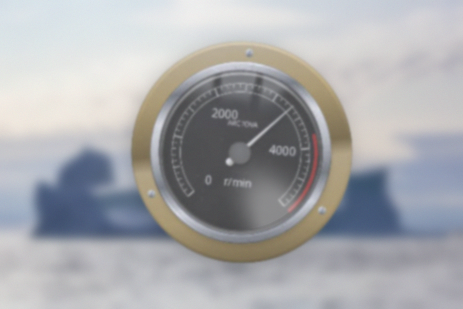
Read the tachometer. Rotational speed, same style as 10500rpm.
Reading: 3300rpm
